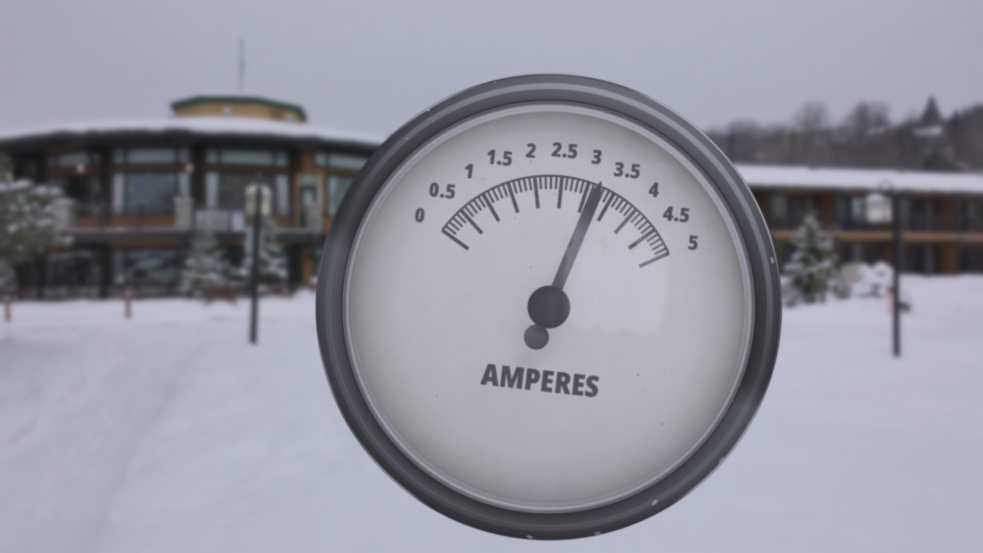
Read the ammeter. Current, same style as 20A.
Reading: 3.2A
